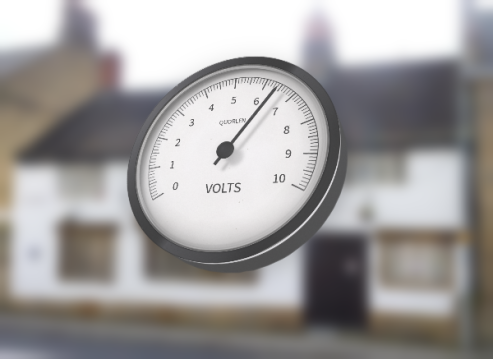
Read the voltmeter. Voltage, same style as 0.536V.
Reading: 6.5V
